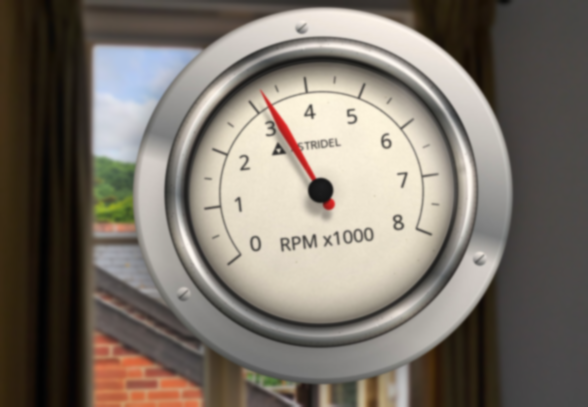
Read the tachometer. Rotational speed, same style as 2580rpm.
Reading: 3250rpm
